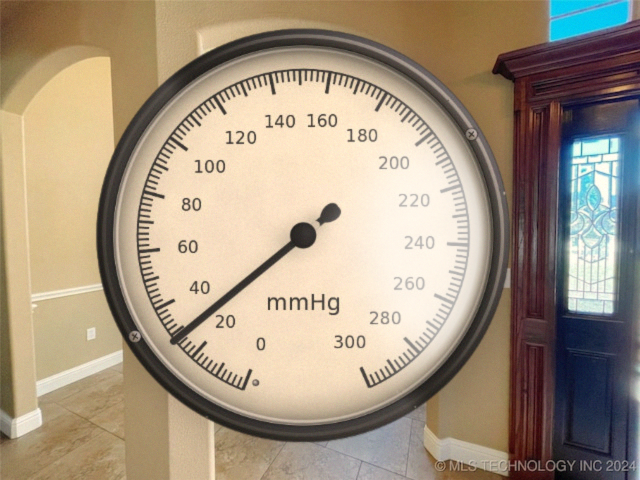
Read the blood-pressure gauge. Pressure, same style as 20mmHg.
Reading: 28mmHg
